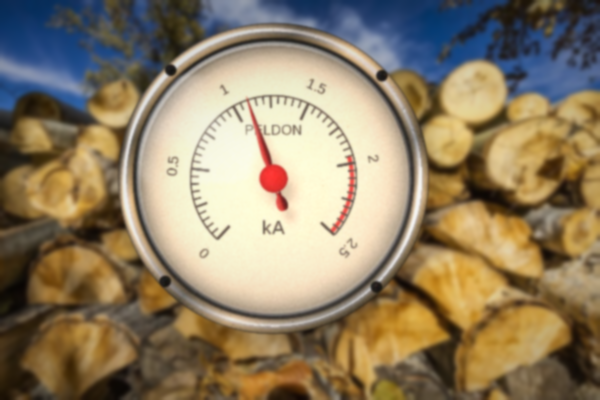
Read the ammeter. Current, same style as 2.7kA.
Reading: 1.1kA
